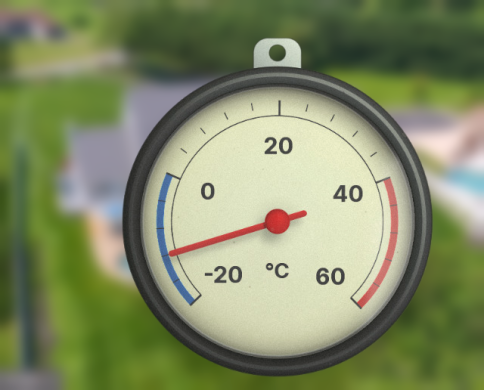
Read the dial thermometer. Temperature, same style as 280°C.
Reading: -12°C
